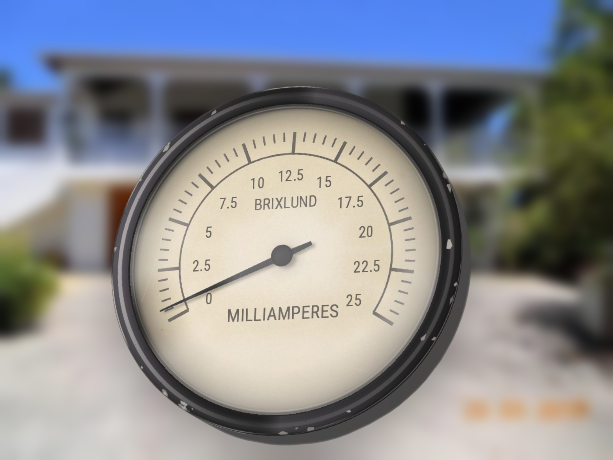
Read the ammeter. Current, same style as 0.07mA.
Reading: 0.5mA
